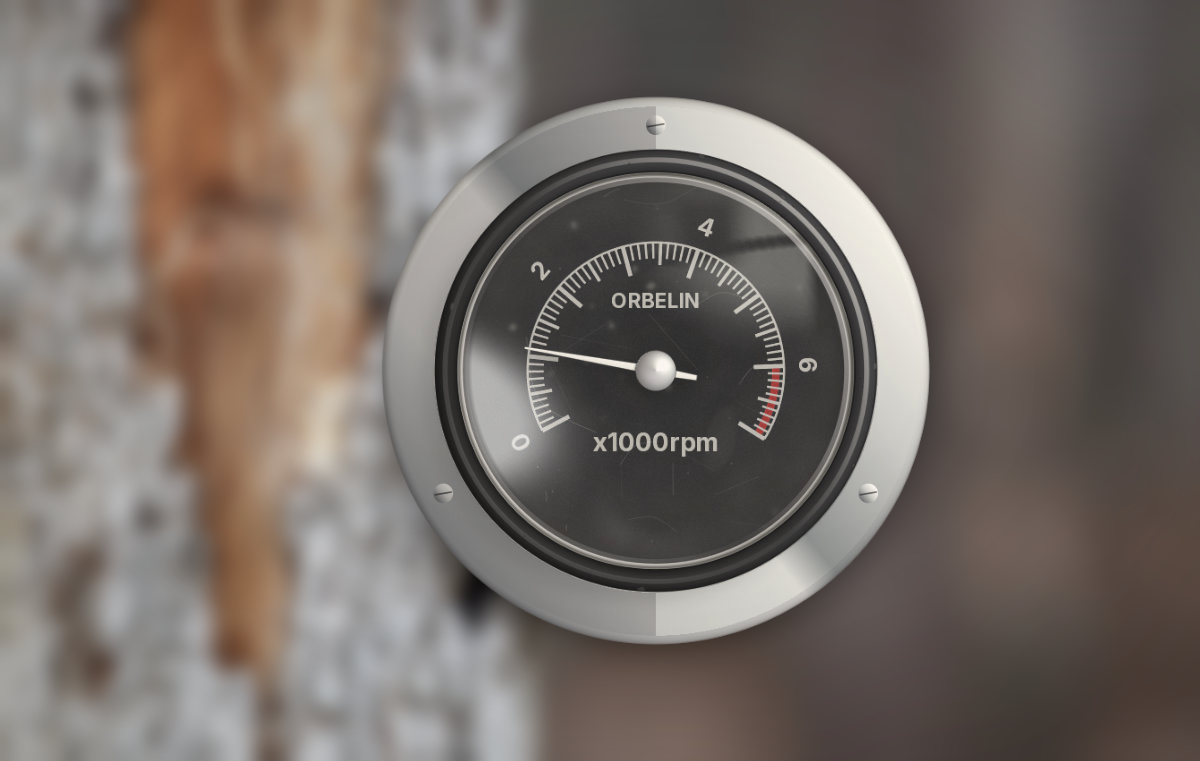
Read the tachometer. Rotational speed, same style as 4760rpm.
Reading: 1100rpm
